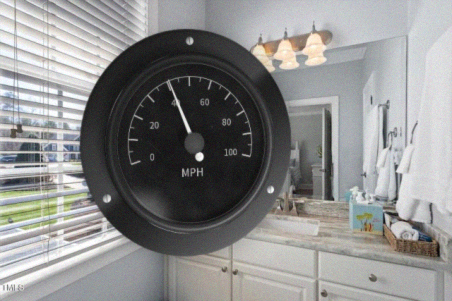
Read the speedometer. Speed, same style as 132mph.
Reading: 40mph
